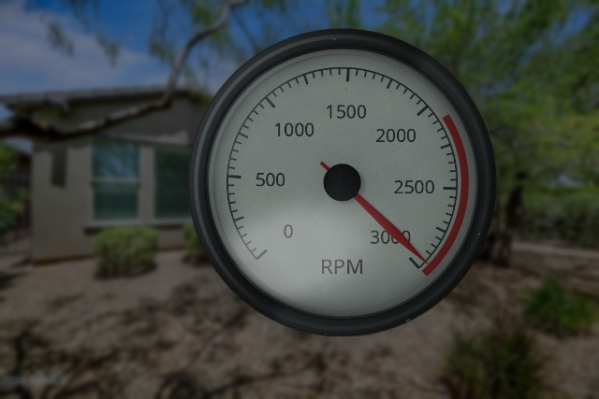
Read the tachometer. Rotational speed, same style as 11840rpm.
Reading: 2950rpm
